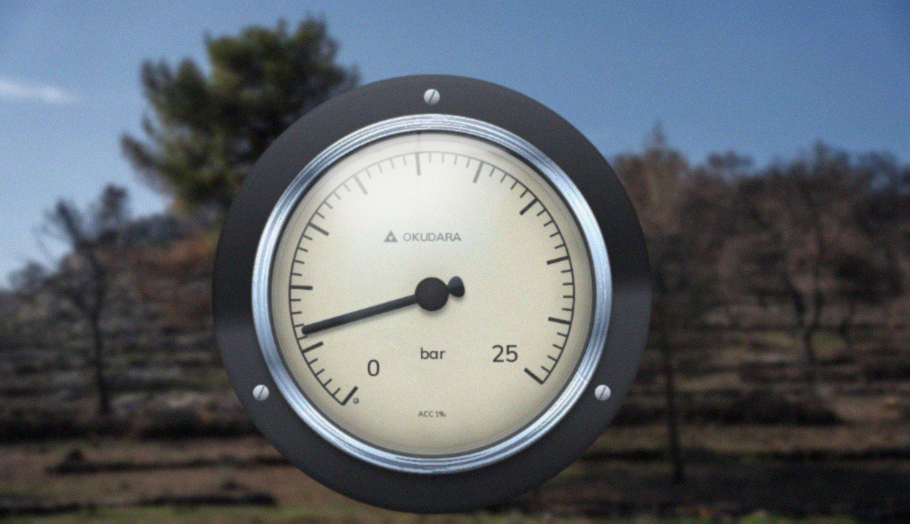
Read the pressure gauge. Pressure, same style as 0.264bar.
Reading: 3.25bar
